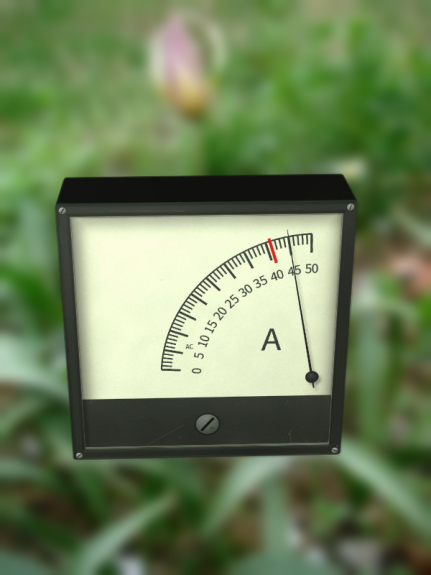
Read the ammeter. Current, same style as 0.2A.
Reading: 45A
